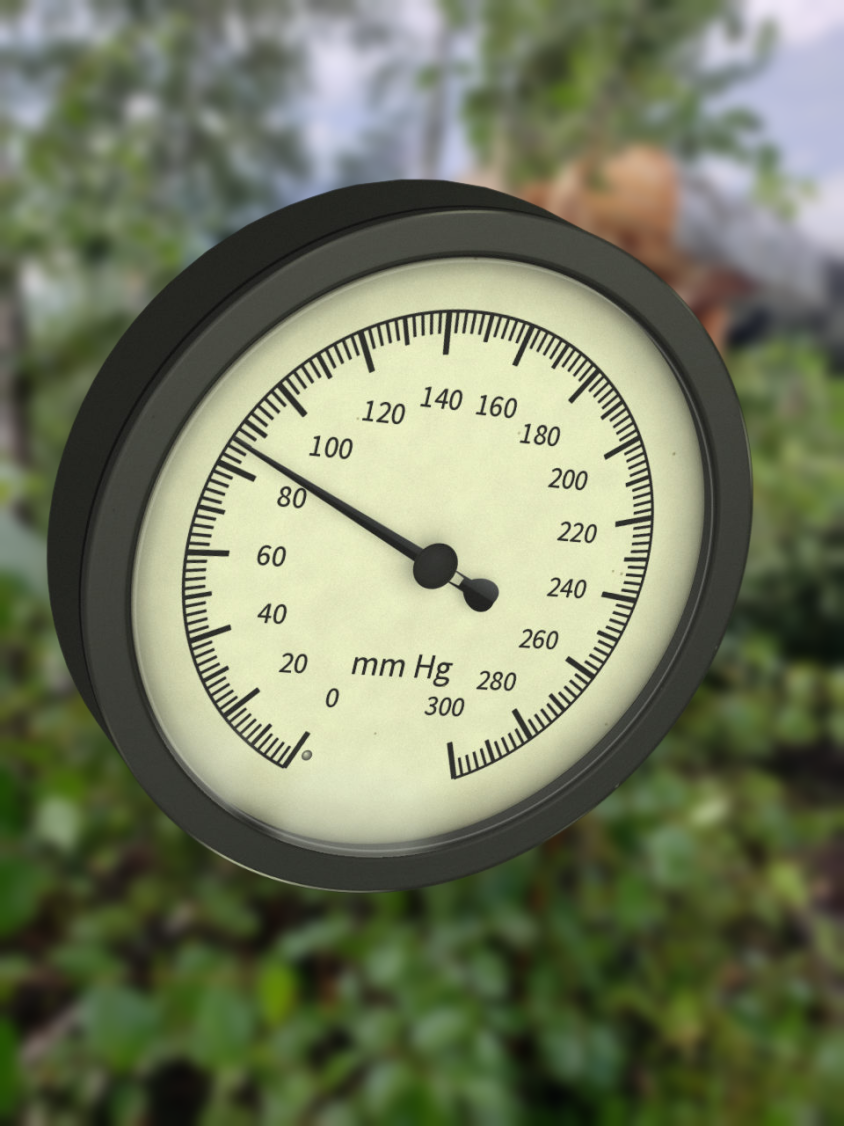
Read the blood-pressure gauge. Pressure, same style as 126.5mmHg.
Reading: 86mmHg
